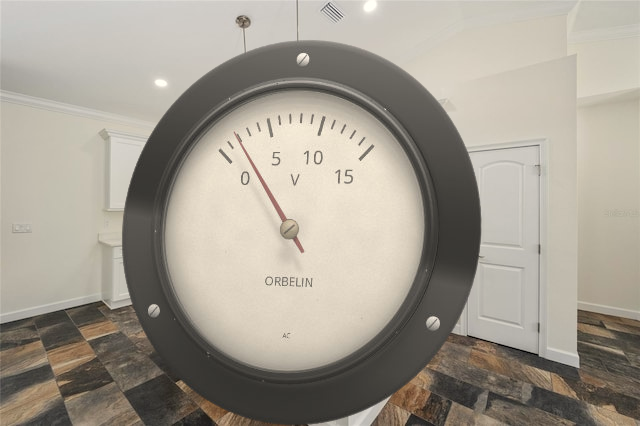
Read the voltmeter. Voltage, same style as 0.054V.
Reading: 2V
